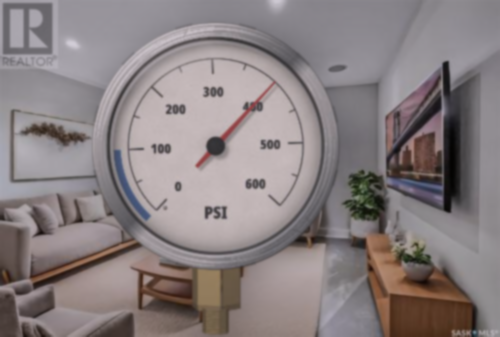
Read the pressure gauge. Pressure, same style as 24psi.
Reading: 400psi
